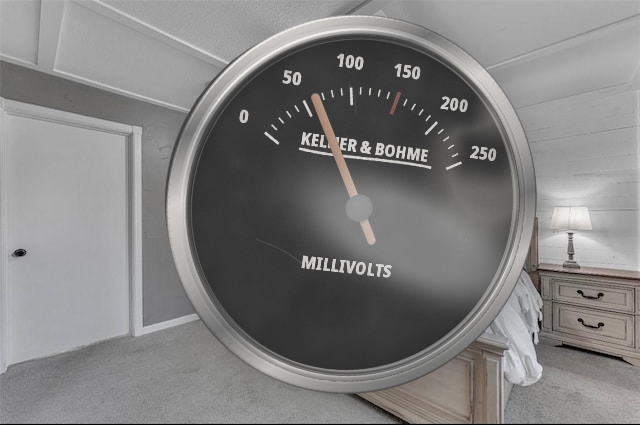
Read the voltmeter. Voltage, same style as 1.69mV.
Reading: 60mV
